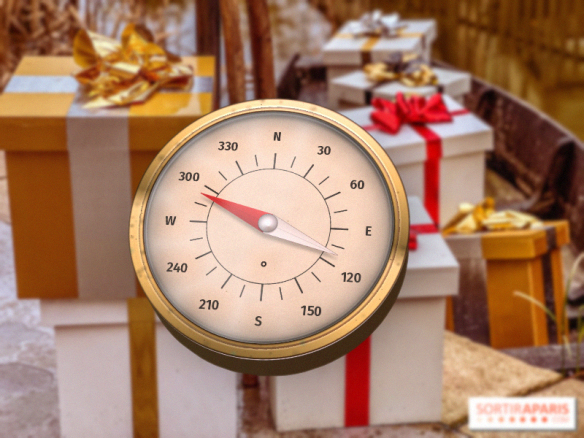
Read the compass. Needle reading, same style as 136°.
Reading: 292.5°
